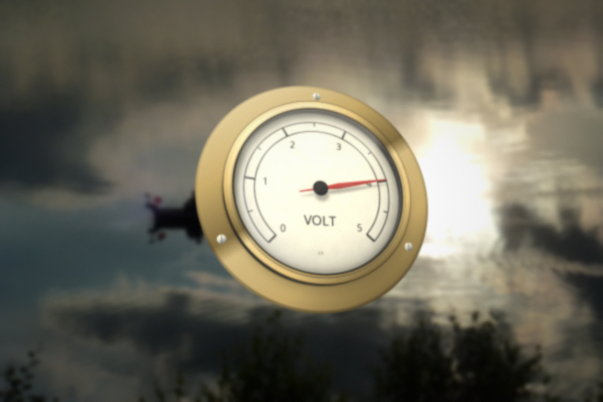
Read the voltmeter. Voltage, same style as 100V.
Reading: 4V
